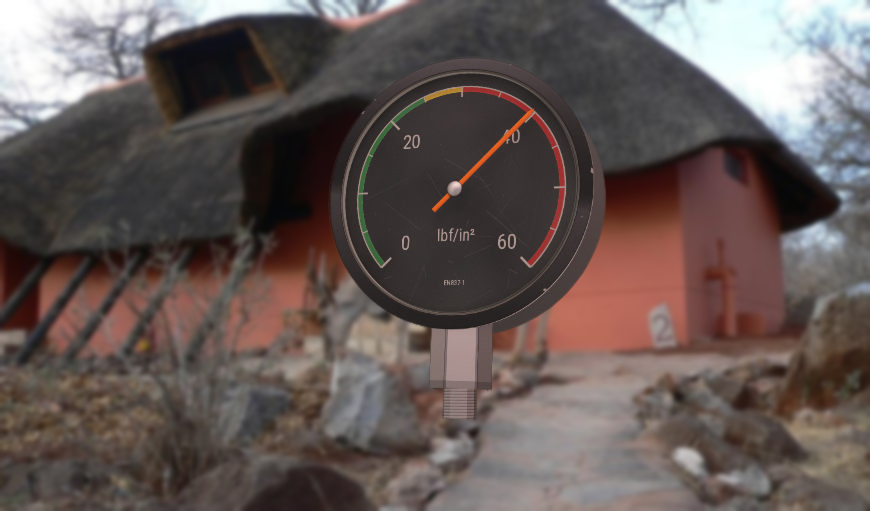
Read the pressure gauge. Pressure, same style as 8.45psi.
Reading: 40psi
